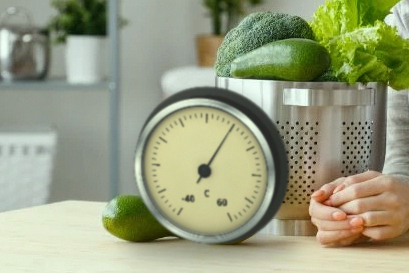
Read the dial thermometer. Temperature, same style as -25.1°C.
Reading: 20°C
